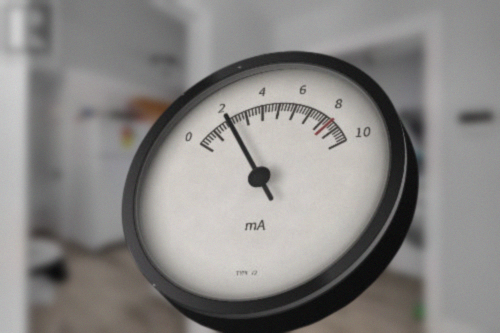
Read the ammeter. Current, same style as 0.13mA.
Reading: 2mA
